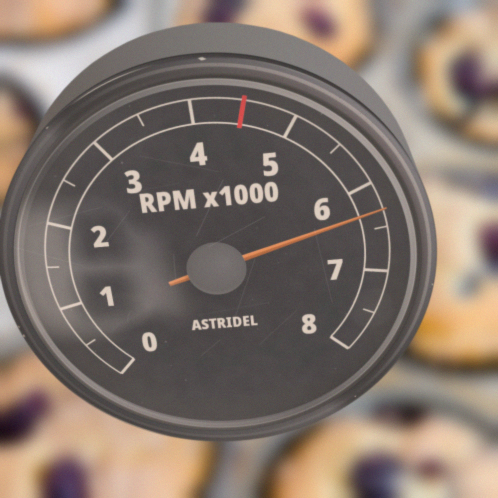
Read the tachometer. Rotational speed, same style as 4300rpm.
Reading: 6250rpm
